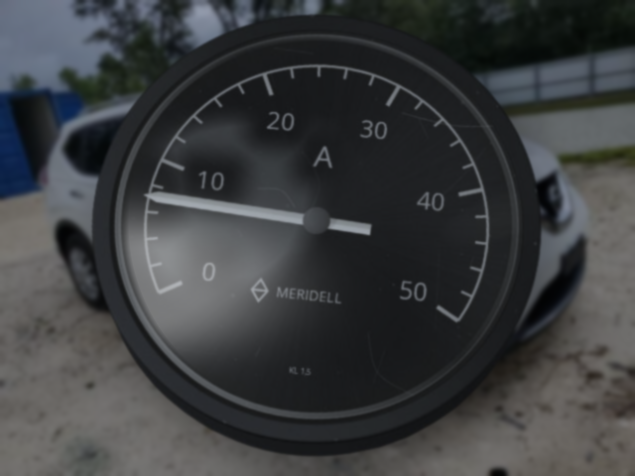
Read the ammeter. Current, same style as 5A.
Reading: 7A
